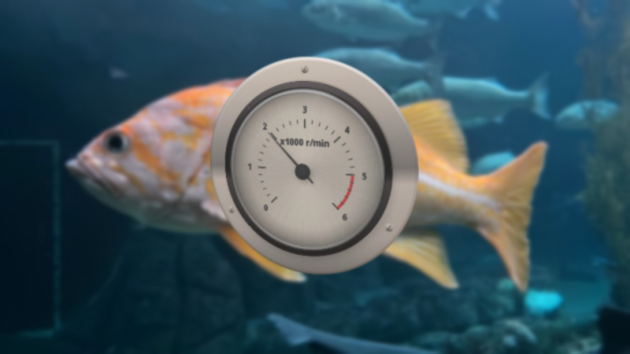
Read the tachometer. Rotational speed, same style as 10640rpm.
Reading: 2000rpm
